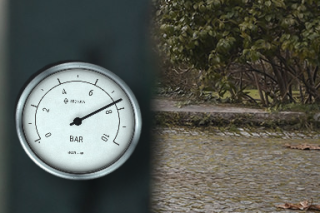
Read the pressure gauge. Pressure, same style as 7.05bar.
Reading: 7.5bar
